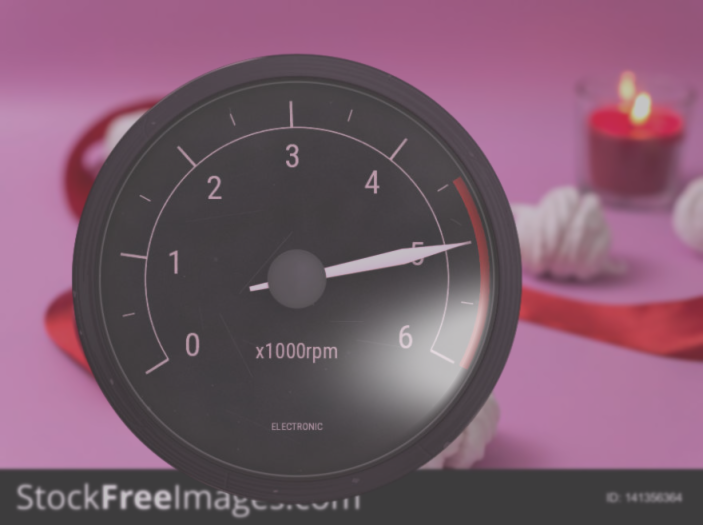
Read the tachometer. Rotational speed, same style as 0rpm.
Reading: 5000rpm
